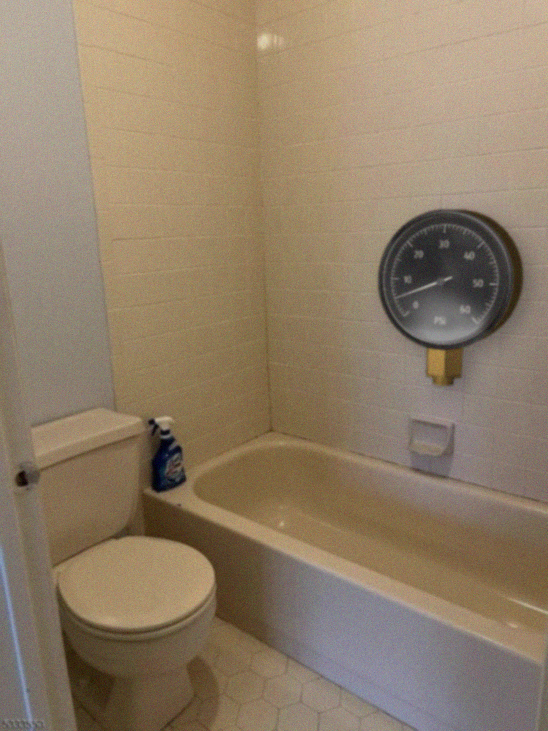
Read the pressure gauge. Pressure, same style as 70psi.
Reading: 5psi
